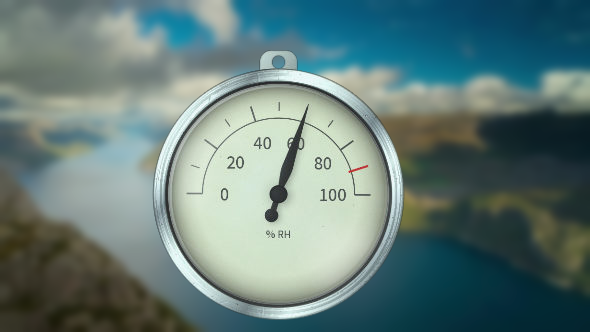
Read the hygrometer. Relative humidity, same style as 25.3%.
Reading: 60%
